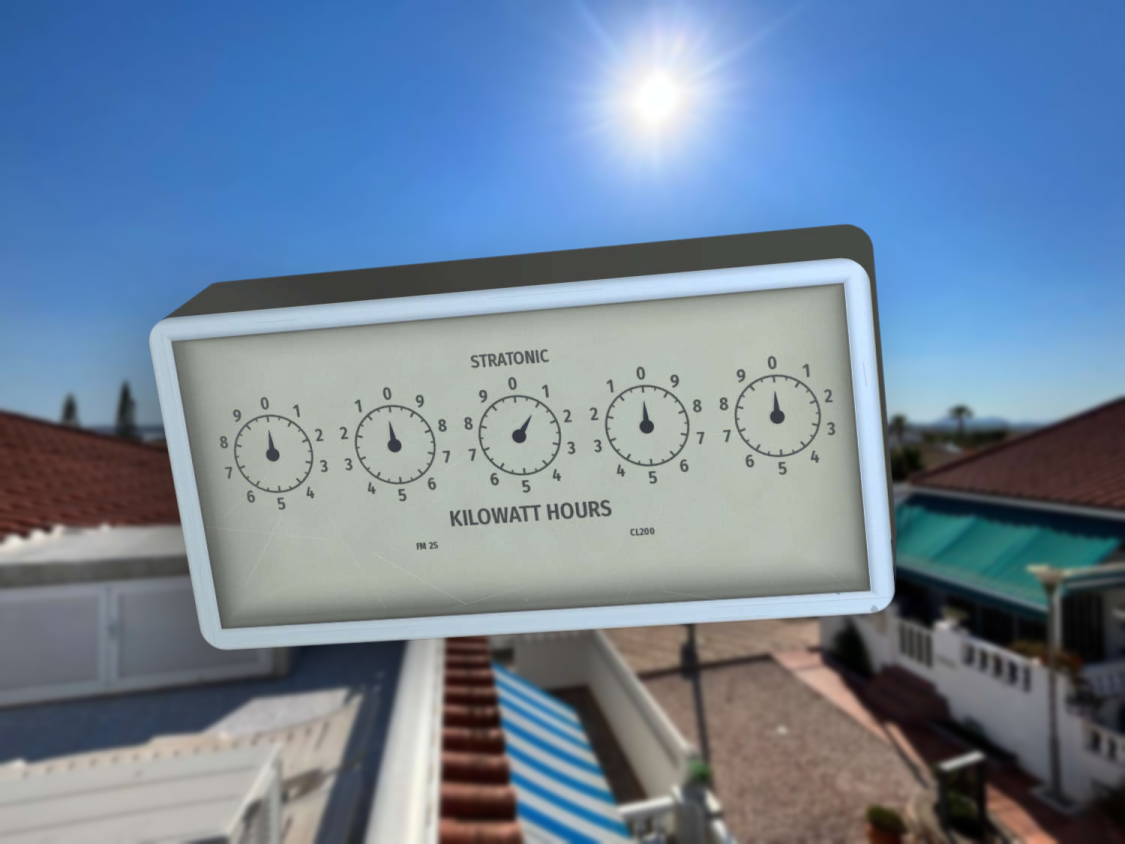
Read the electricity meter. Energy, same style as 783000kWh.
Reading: 100kWh
